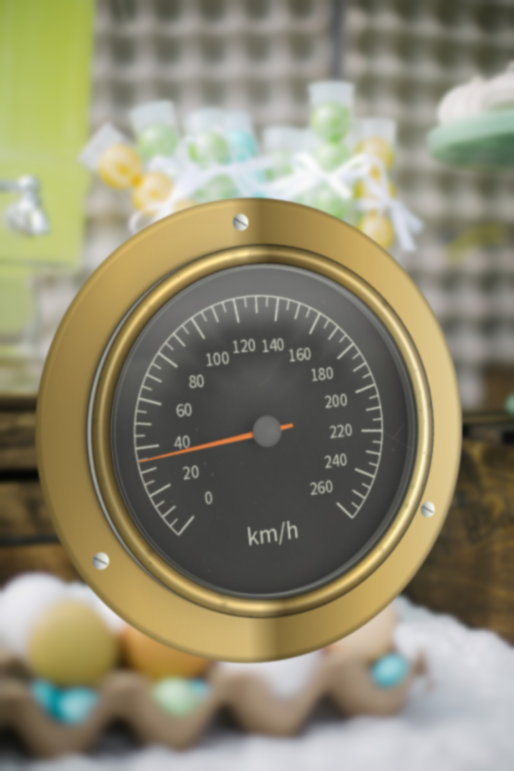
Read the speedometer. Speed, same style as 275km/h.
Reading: 35km/h
